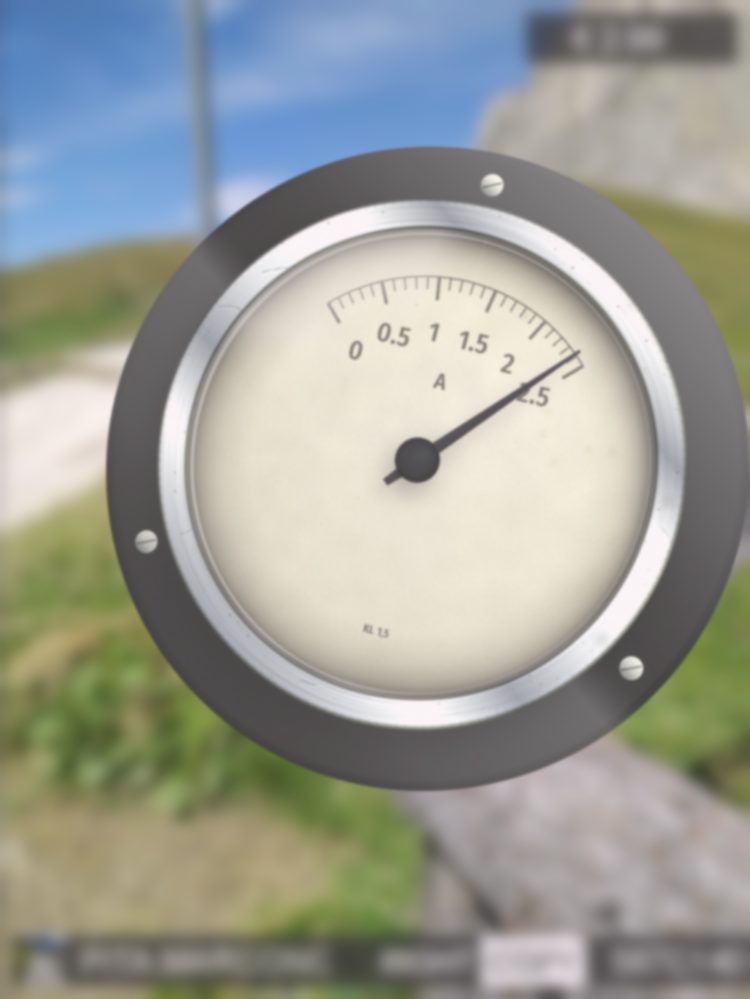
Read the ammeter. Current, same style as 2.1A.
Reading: 2.4A
